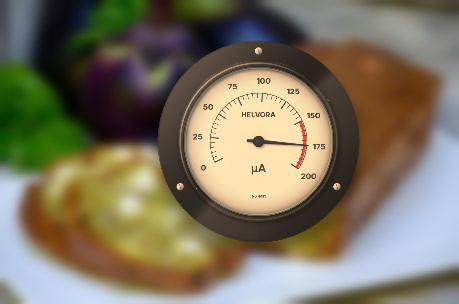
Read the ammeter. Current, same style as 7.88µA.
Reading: 175µA
